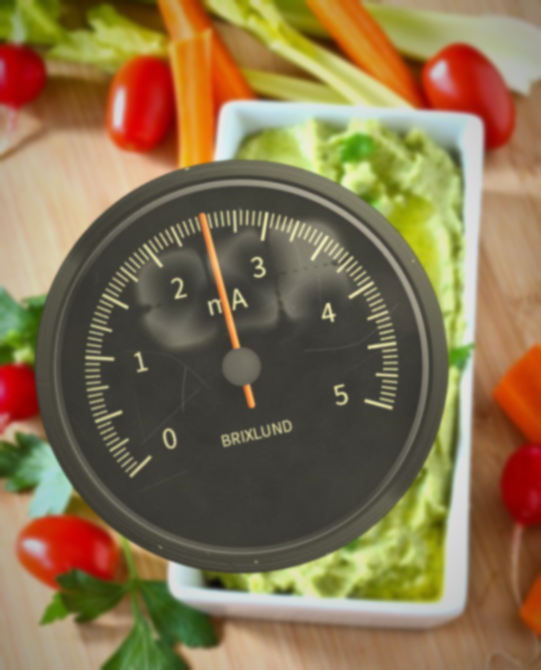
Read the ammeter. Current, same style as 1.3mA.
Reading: 2.5mA
